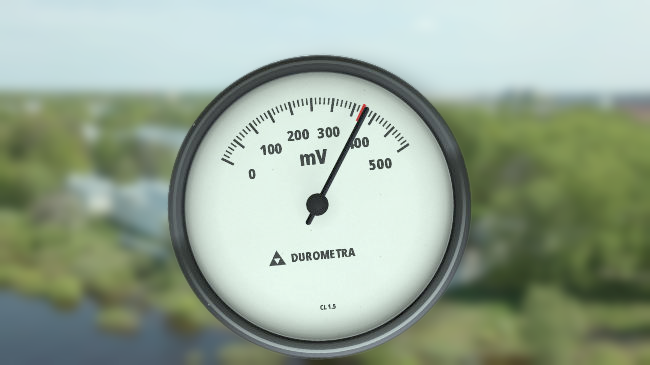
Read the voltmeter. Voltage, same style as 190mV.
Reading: 380mV
